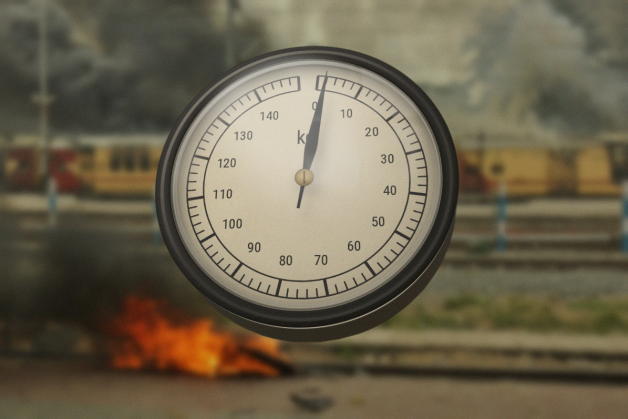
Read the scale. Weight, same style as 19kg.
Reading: 2kg
